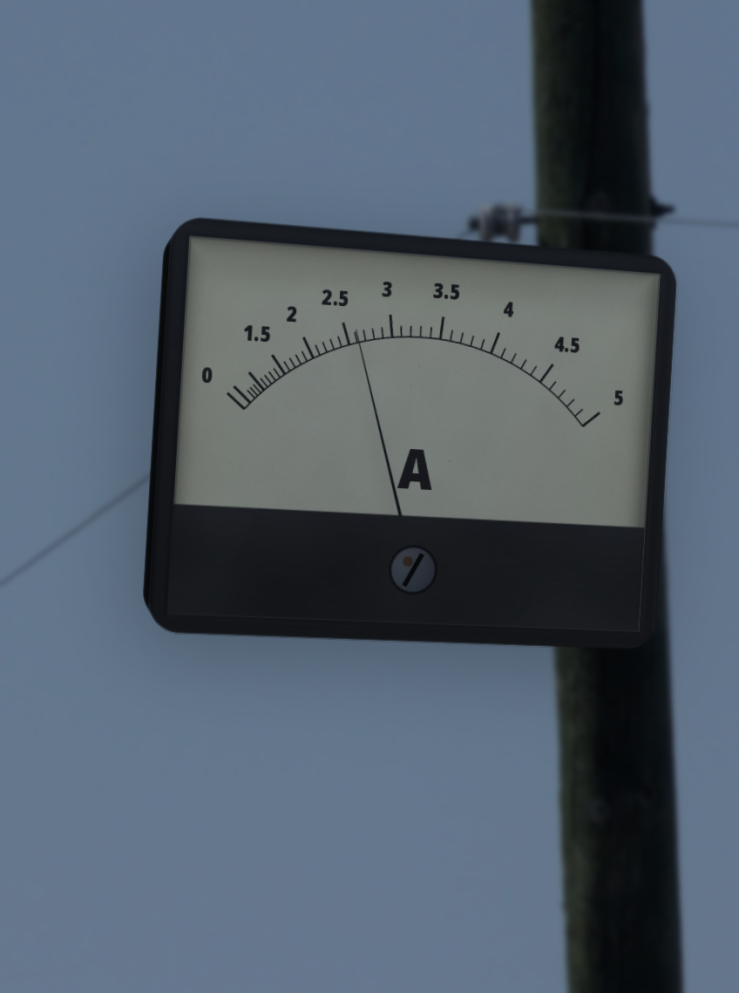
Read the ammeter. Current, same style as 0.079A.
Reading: 2.6A
